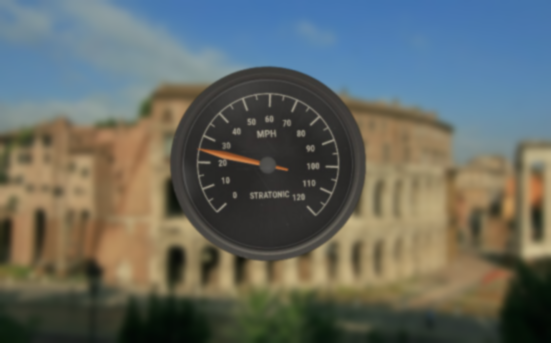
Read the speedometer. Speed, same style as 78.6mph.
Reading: 25mph
